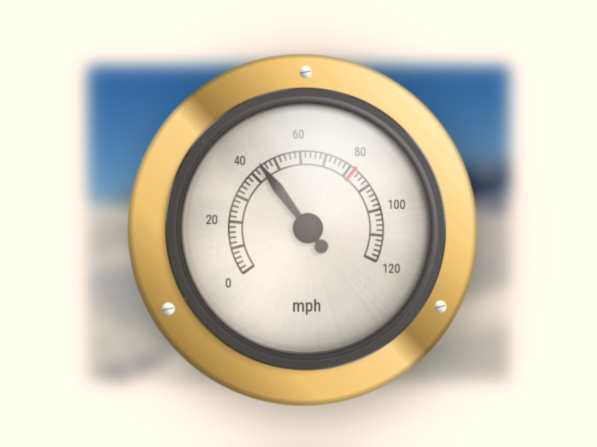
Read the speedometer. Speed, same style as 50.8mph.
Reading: 44mph
